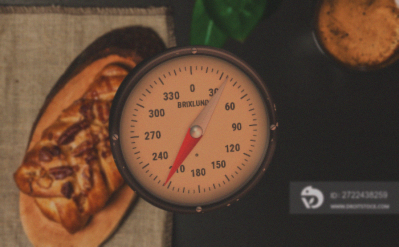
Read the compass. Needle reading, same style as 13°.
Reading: 215°
